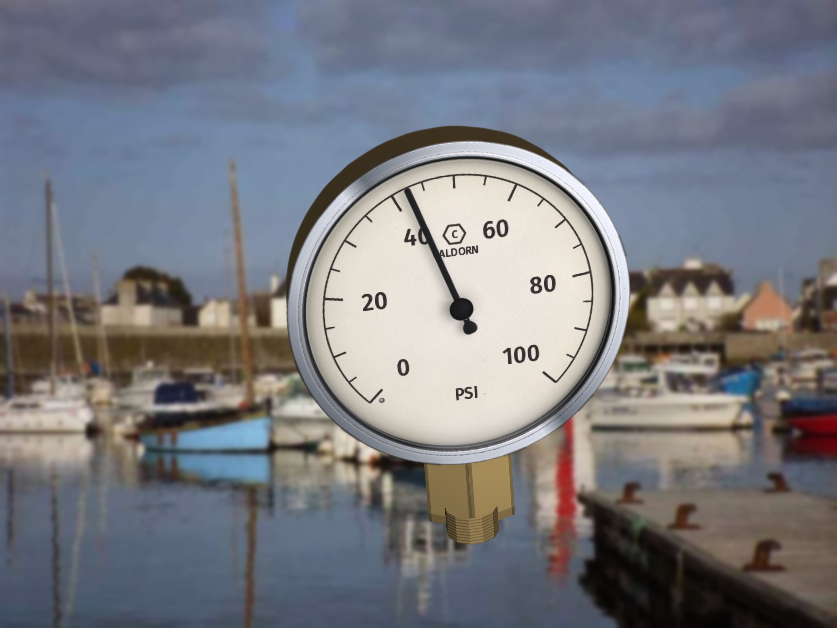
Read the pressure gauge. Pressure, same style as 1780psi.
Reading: 42.5psi
